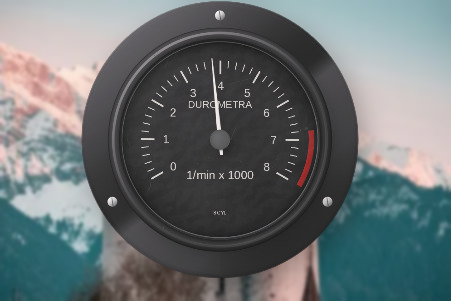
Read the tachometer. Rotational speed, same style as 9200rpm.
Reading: 3800rpm
